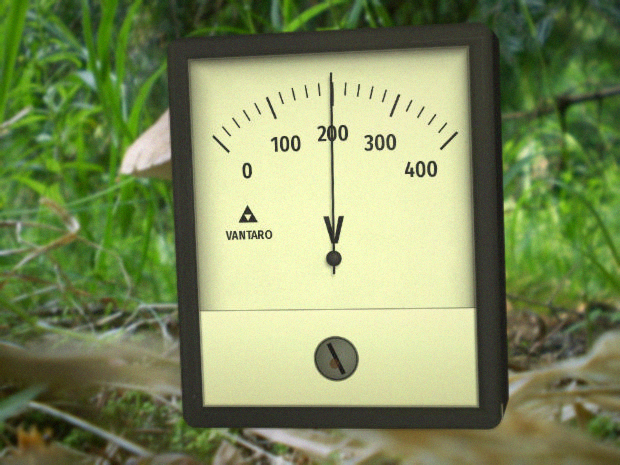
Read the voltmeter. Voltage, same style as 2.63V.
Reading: 200V
